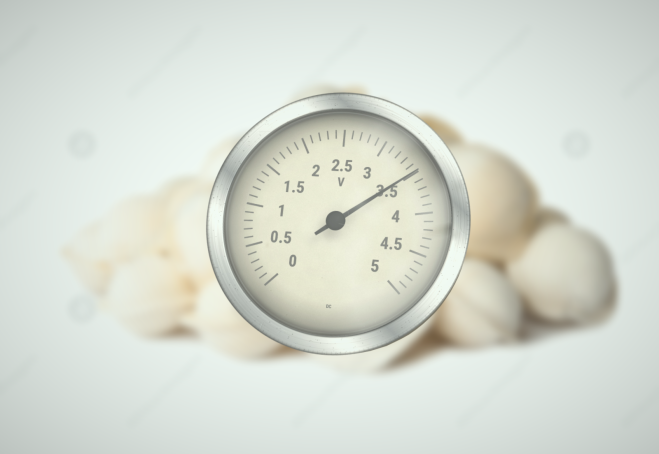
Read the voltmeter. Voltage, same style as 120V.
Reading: 3.5V
